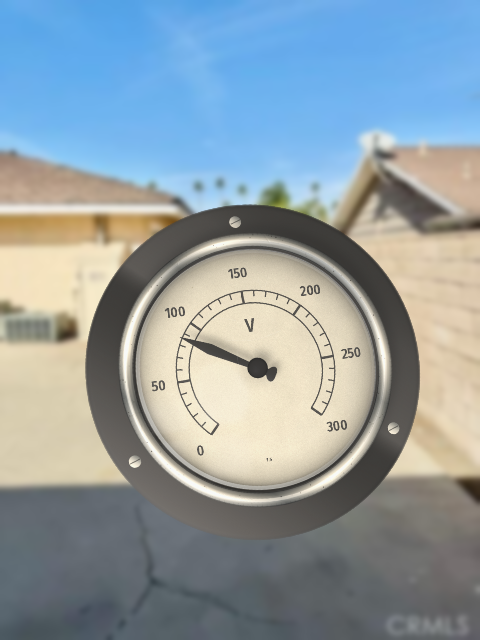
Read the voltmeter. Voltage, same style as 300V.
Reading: 85V
